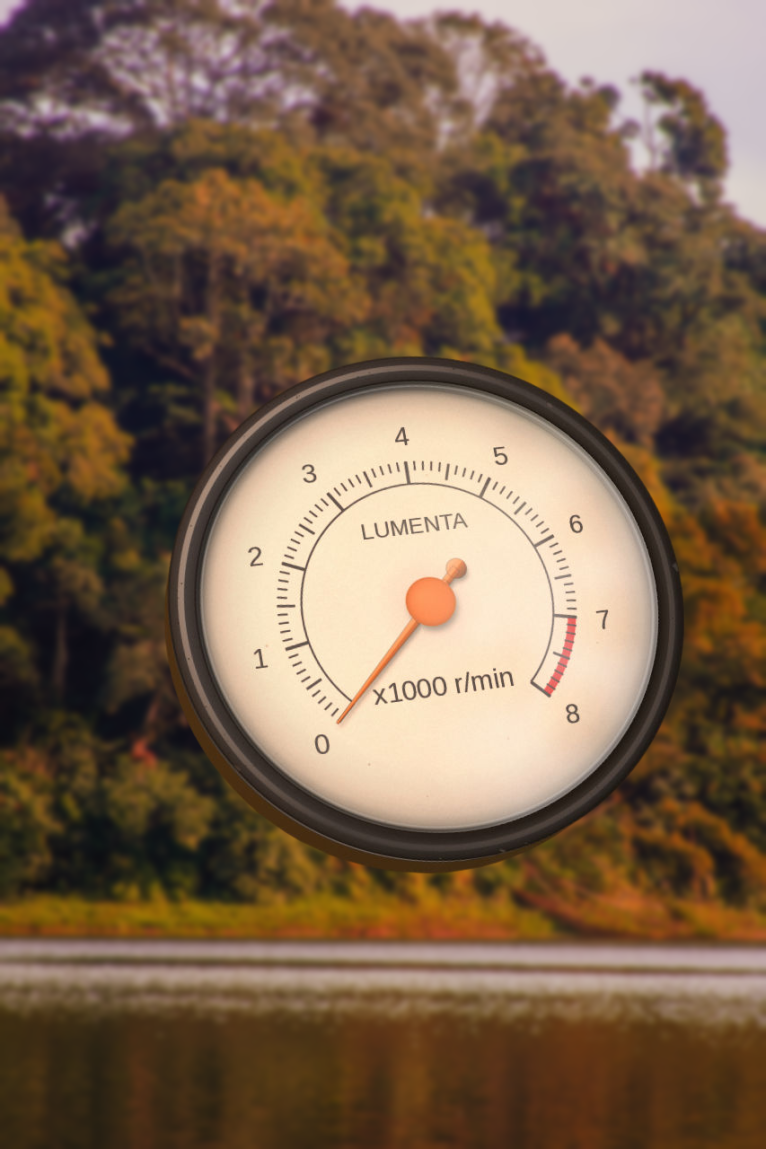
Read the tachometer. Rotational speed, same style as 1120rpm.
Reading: 0rpm
